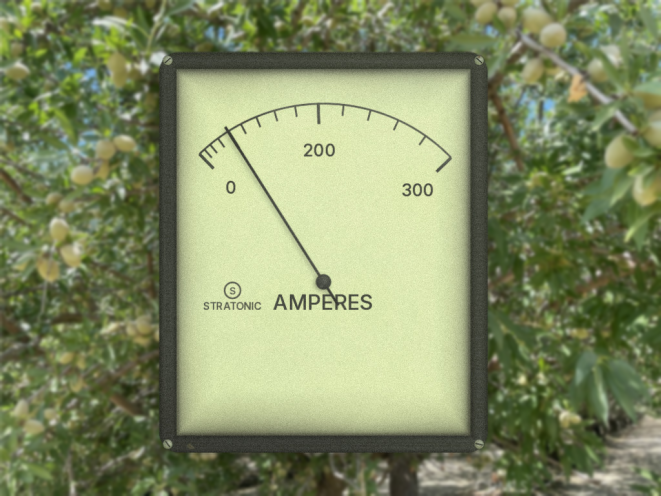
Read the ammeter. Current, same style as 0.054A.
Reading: 100A
